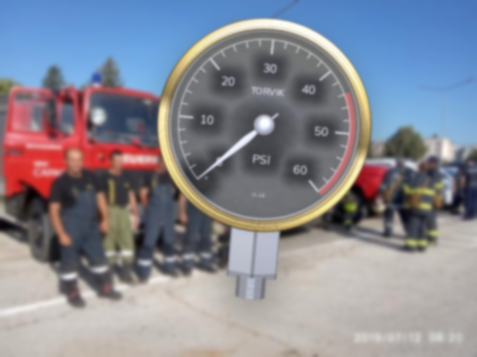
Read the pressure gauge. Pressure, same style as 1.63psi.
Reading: 0psi
